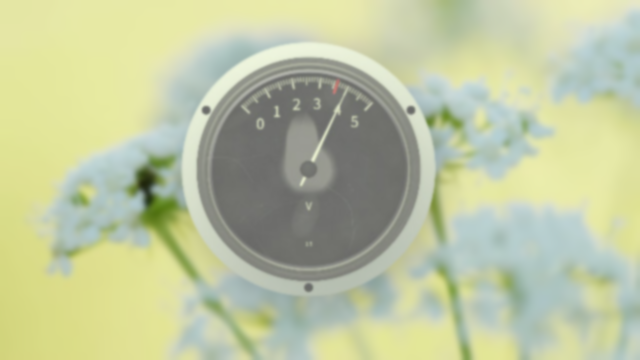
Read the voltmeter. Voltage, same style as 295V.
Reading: 4V
